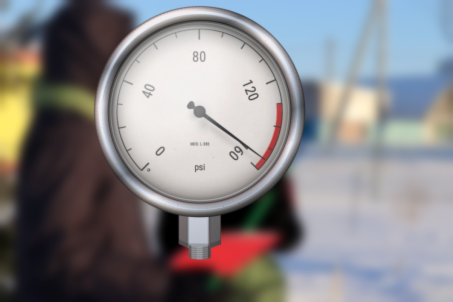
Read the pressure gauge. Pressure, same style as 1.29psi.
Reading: 155psi
